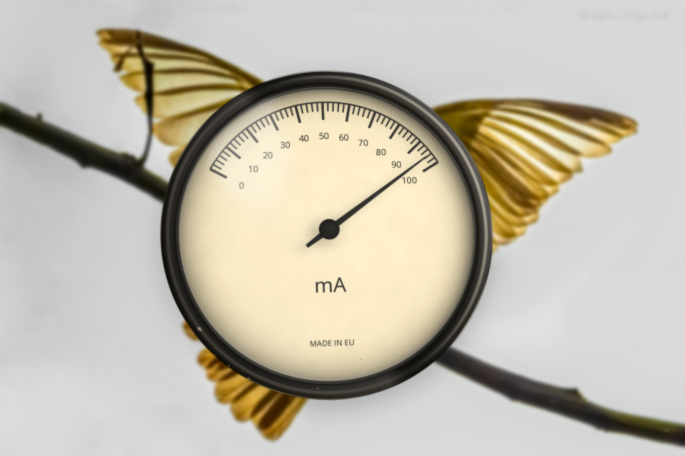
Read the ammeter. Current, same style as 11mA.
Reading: 96mA
